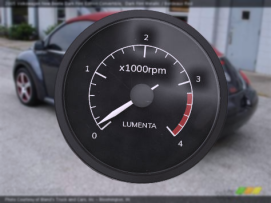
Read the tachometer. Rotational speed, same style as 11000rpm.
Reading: 100rpm
